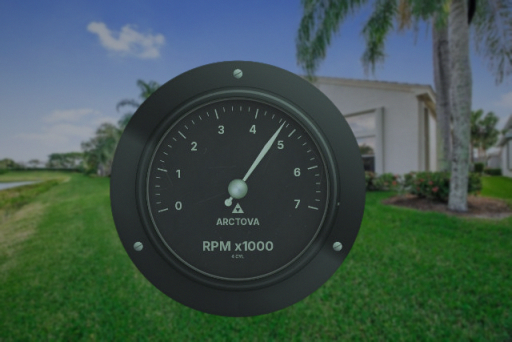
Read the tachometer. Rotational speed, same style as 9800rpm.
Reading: 4700rpm
